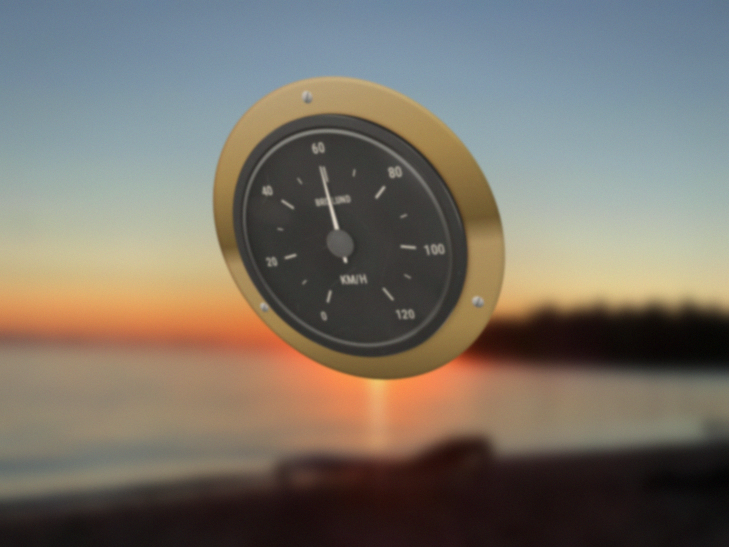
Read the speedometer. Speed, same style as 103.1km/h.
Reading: 60km/h
